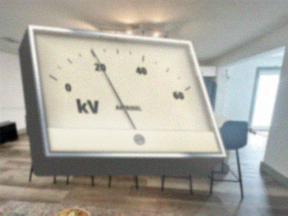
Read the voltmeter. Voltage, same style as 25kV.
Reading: 20kV
